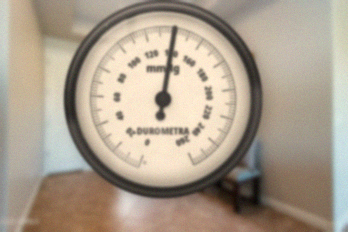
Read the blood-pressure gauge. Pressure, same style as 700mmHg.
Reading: 140mmHg
